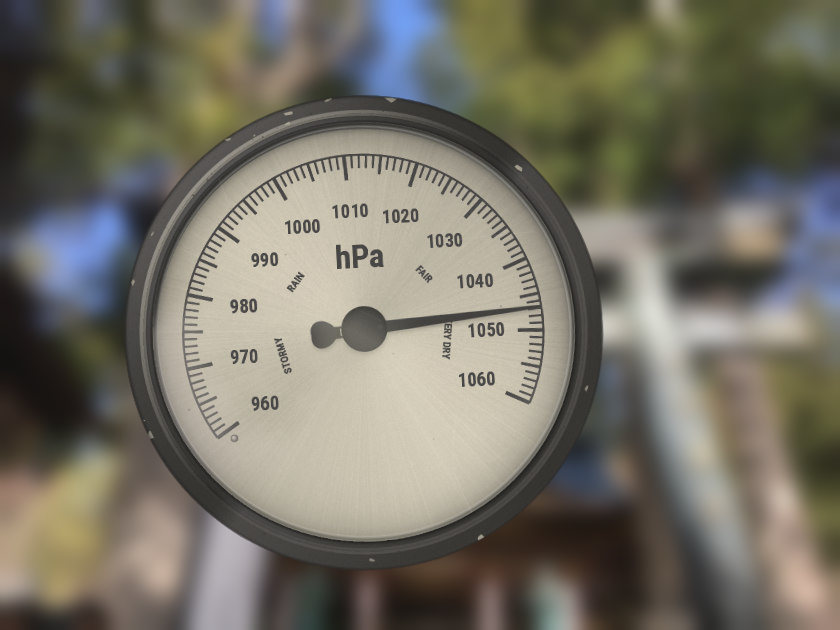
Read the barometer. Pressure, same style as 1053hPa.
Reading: 1047hPa
